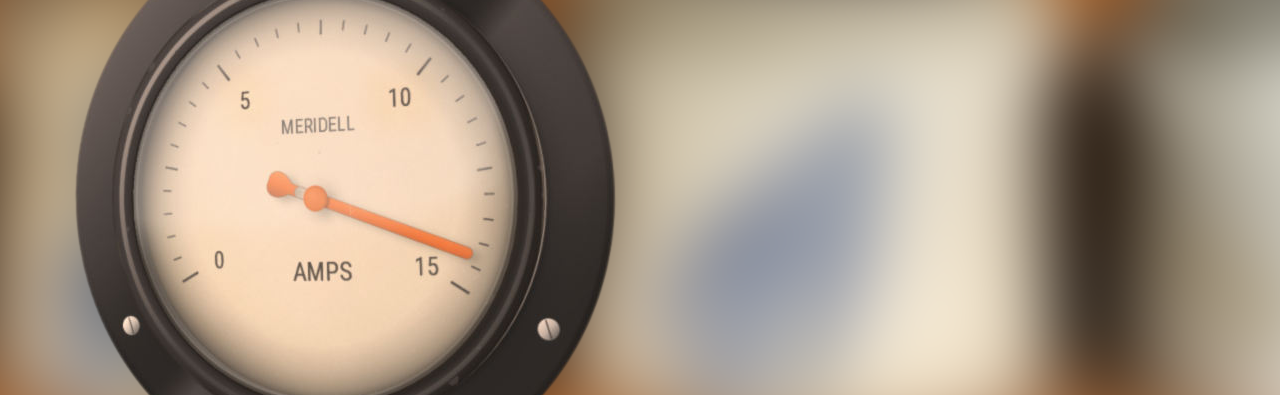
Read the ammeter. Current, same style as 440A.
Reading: 14.25A
